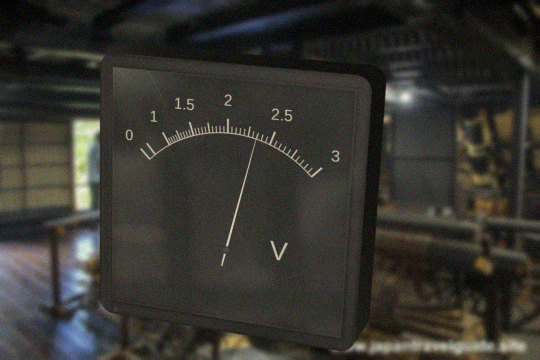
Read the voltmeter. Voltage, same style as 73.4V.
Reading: 2.35V
